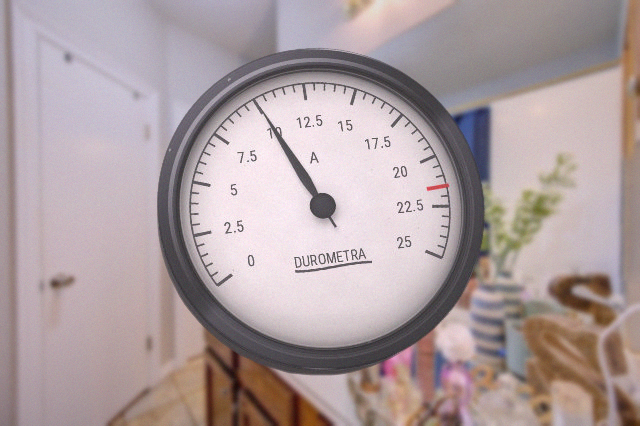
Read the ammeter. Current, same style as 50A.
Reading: 10A
